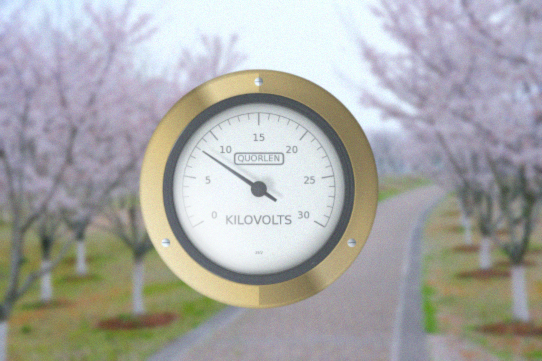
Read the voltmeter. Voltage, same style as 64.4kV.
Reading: 8kV
